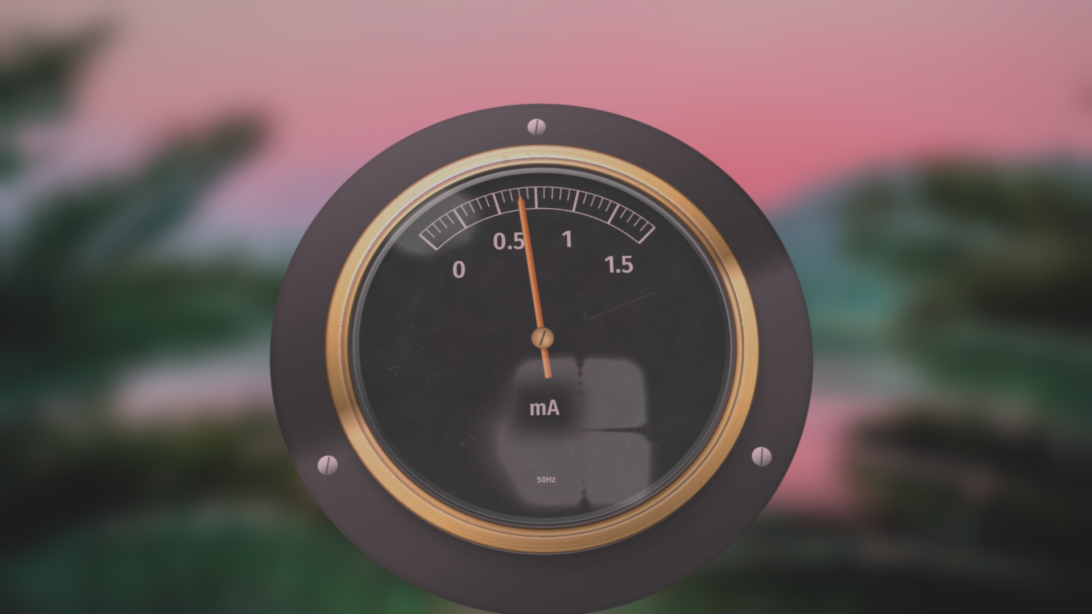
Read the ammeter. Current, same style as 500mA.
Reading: 0.65mA
